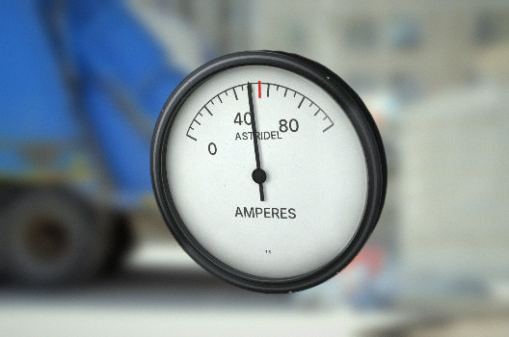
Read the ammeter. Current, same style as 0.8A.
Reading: 50A
